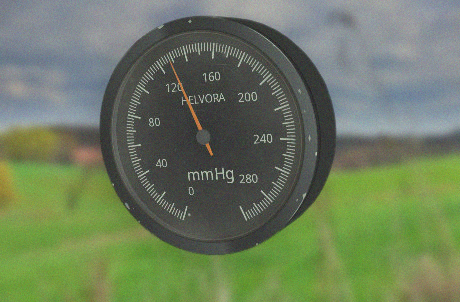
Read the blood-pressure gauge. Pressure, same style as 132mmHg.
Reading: 130mmHg
